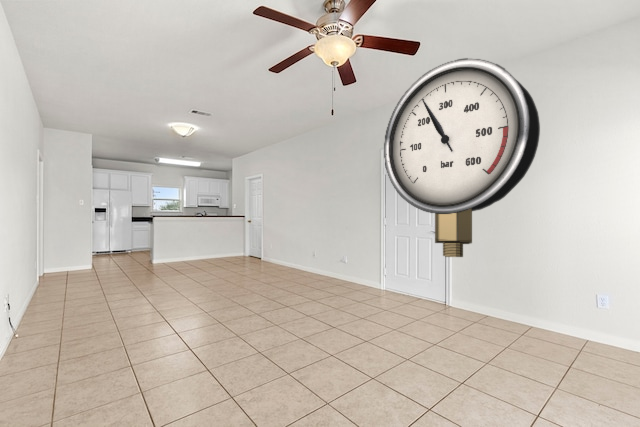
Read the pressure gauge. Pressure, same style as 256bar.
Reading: 240bar
